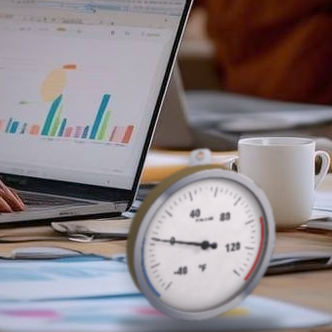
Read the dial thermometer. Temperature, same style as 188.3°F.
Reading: 0°F
